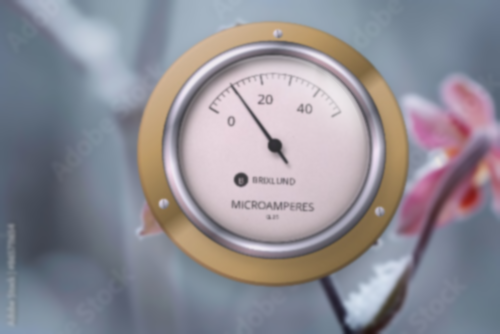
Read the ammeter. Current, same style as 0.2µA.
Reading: 10µA
